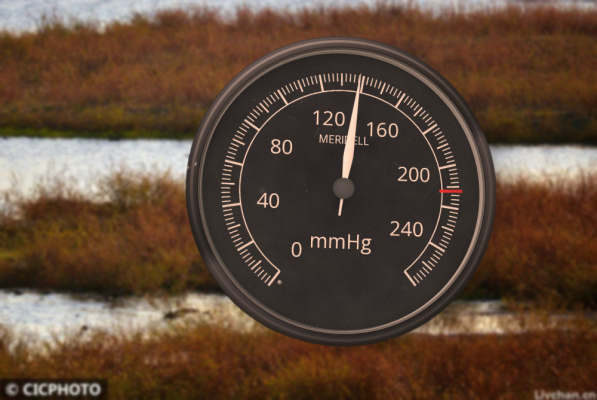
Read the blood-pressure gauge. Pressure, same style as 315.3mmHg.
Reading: 138mmHg
